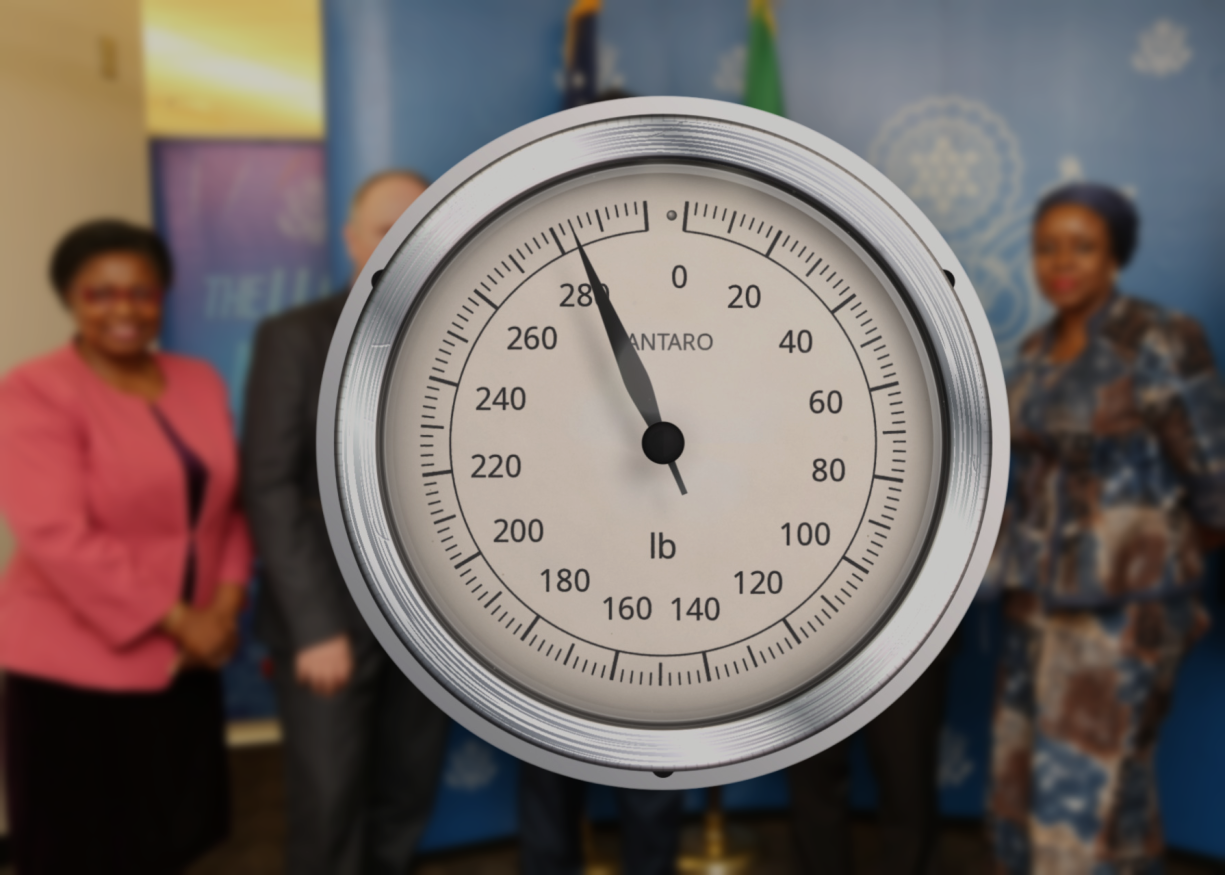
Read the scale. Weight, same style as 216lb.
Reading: 284lb
